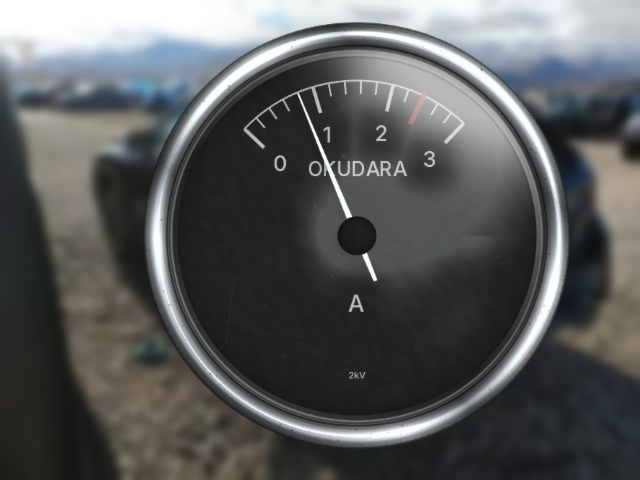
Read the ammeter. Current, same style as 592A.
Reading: 0.8A
